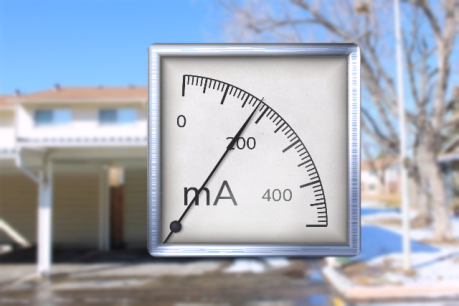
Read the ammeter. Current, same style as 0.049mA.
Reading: 180mA
